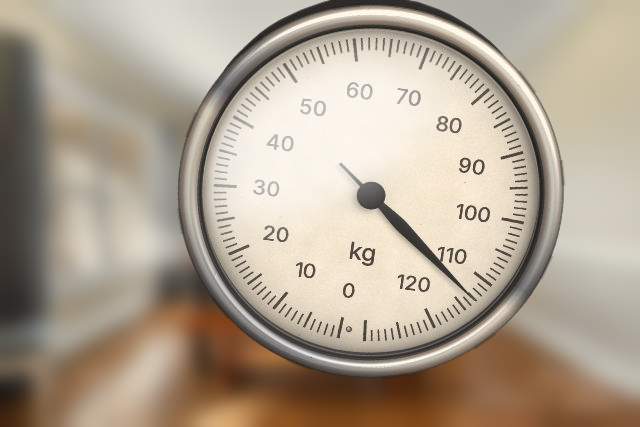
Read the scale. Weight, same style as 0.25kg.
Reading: 113kg
